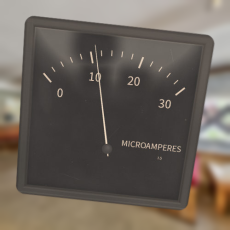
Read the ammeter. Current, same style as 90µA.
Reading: 11µA
